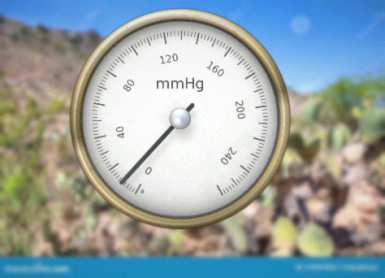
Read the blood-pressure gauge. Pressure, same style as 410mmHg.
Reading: 10mmHg
